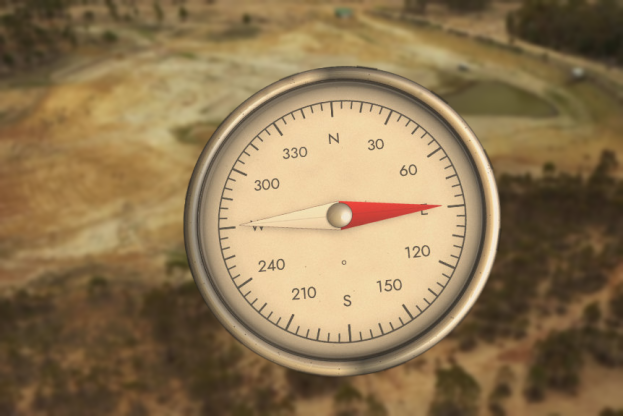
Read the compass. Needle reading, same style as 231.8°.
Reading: 90°
